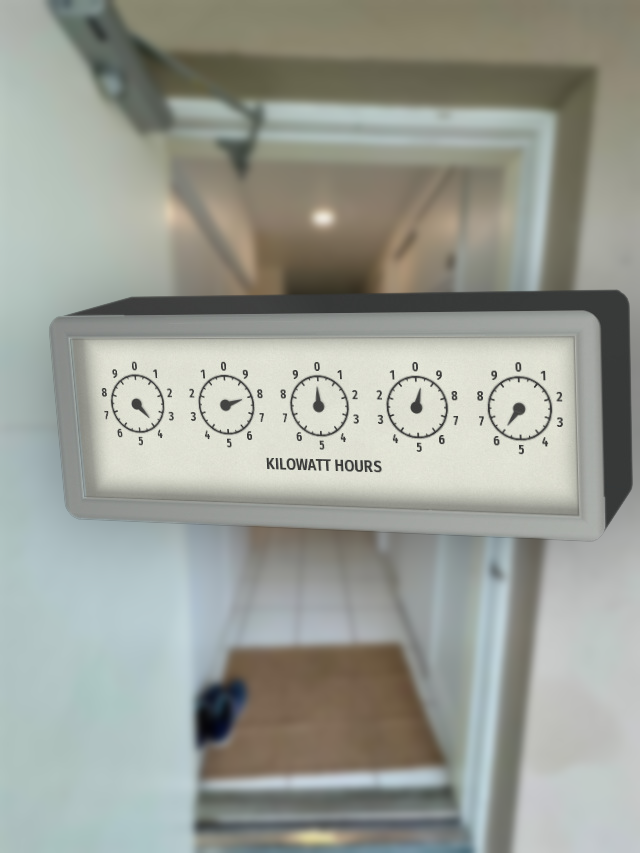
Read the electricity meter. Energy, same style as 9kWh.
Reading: 37996kWh
